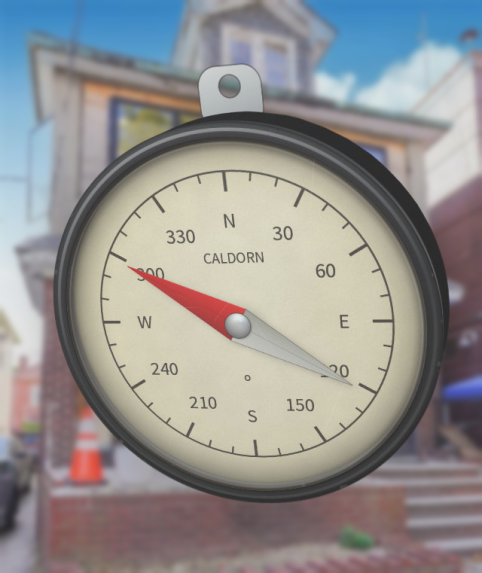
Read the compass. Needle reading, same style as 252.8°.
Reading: 300°
